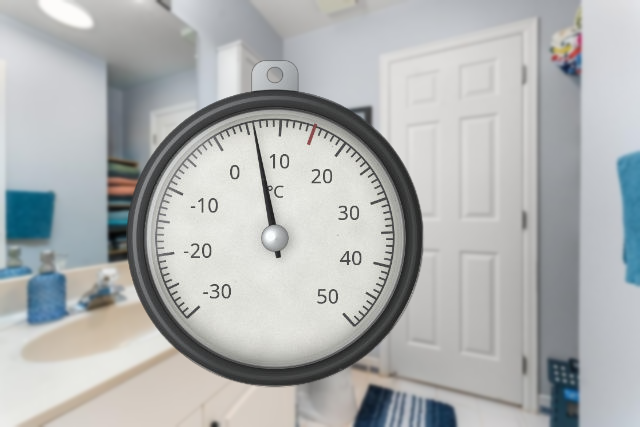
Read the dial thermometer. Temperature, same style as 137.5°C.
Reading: 6°C
